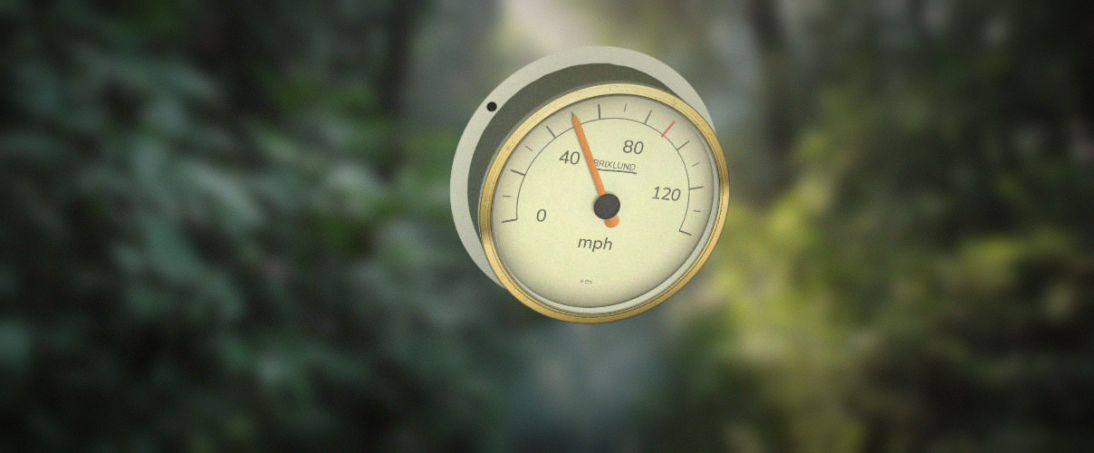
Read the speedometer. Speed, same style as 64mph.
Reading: 50mph
